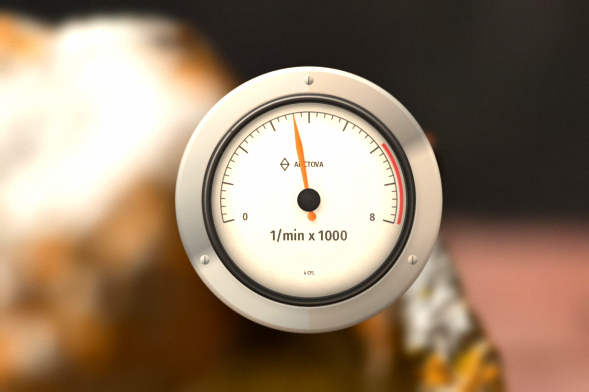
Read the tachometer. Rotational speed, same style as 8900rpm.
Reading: 3600rpm
